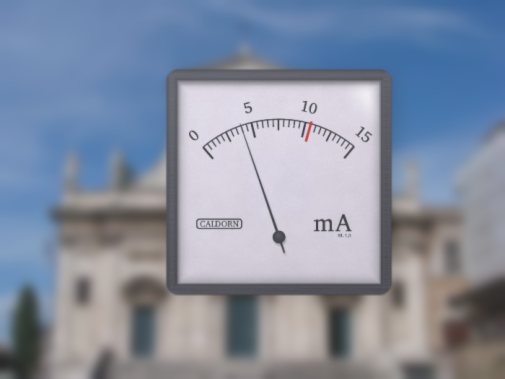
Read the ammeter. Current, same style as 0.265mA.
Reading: 4mA
